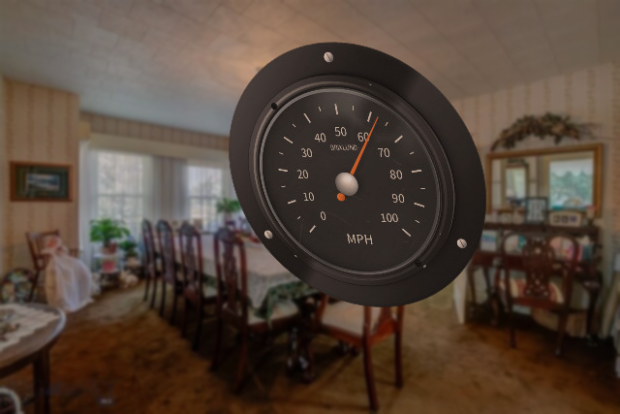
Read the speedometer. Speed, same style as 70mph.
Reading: 62.5mph
